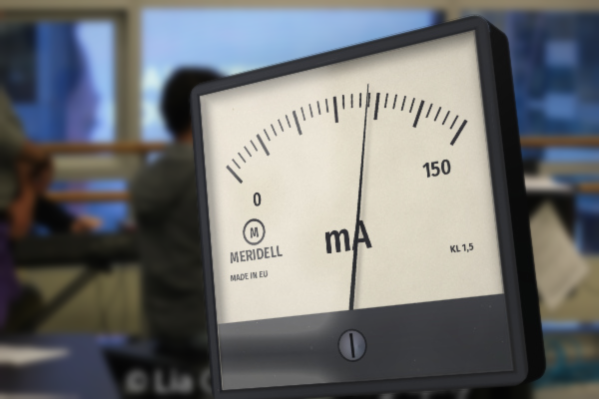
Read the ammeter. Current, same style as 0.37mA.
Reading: 95mA
